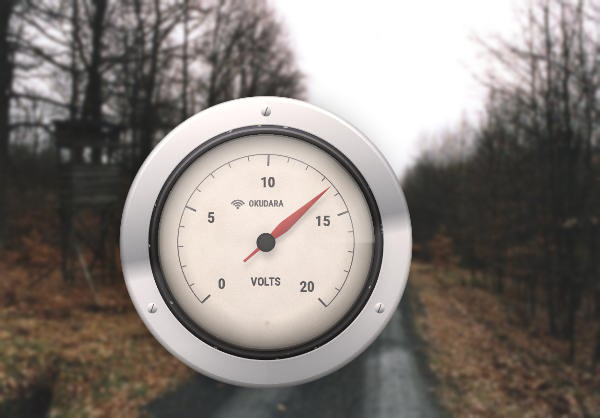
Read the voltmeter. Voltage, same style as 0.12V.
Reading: 13.5V
